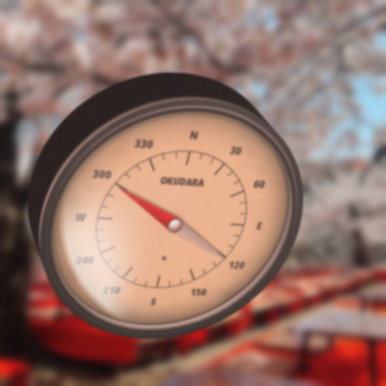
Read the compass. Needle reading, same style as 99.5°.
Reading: 300°
